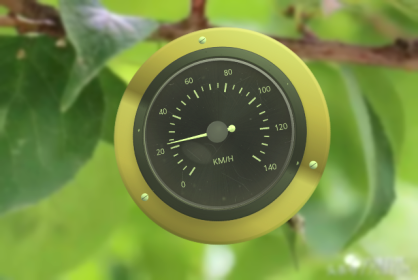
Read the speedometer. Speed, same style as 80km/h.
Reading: 22.5km/h
